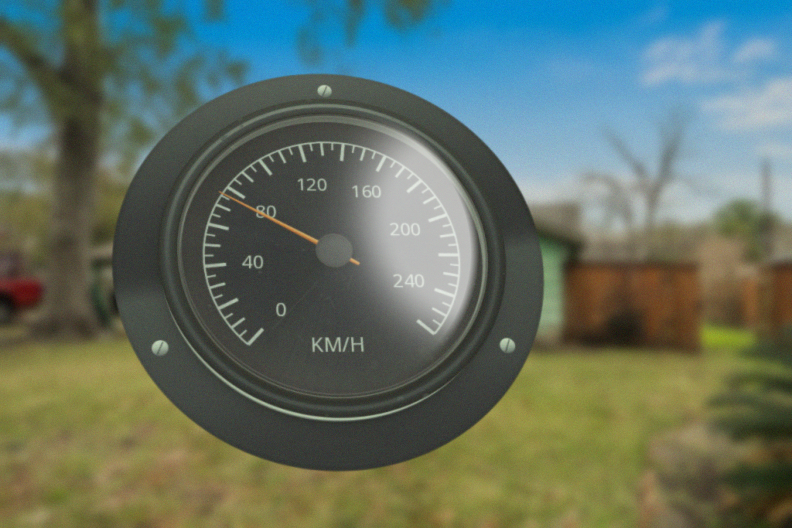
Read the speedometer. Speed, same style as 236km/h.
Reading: 75km/h
